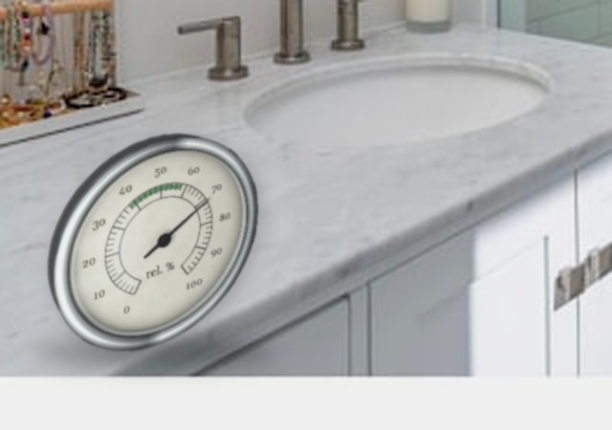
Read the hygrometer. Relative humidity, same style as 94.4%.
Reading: 70%
